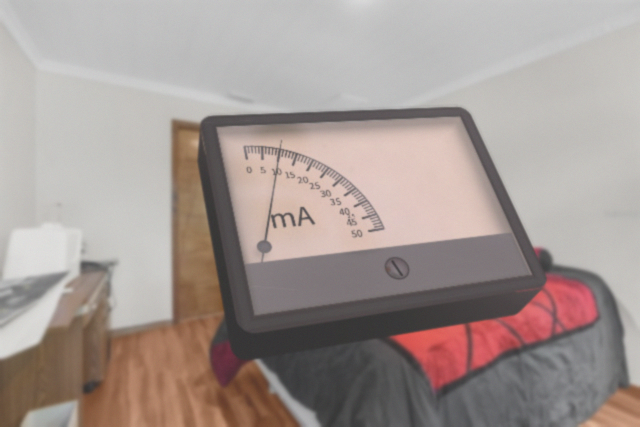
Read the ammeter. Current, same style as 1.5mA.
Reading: 10mA
